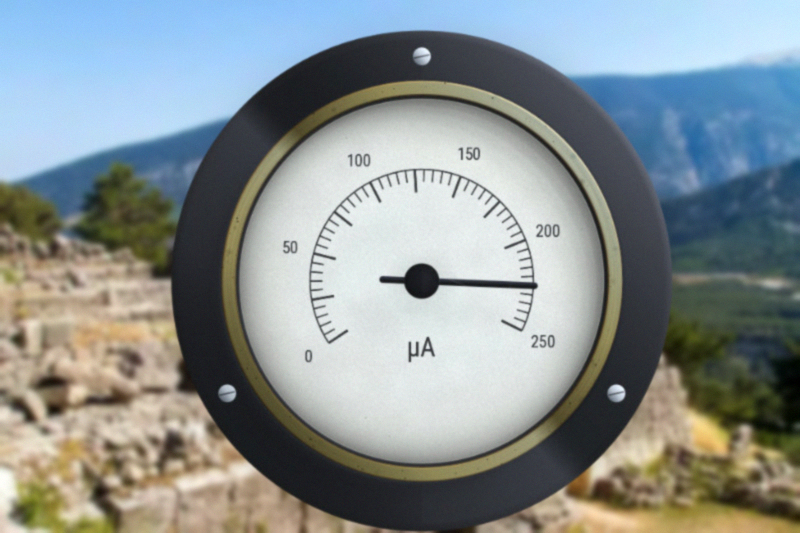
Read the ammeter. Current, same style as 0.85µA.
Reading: 225µA
